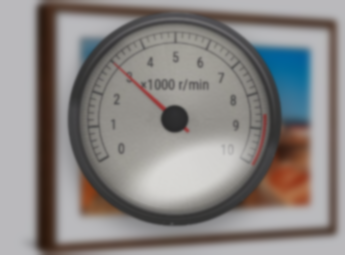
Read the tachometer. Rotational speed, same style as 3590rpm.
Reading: 3000rpm
